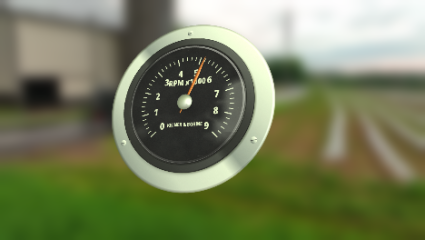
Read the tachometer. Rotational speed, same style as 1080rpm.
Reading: 5200rpm
